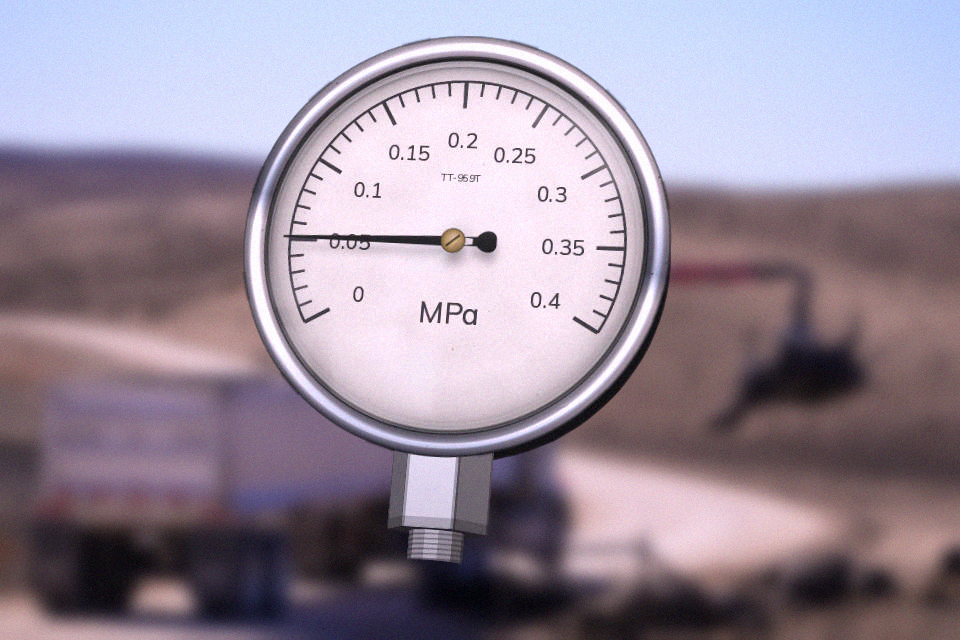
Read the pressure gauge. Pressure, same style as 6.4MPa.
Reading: 0.05MPa
